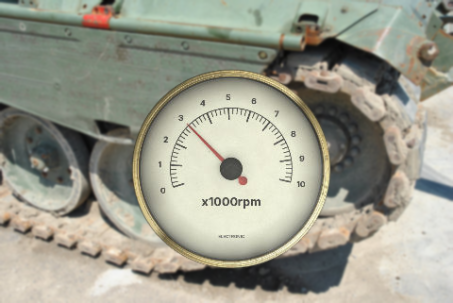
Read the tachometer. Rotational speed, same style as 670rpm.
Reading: 3000rpm
